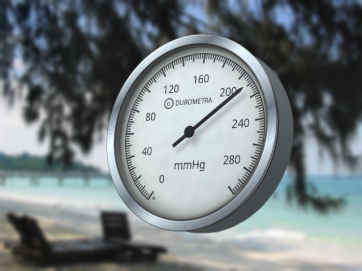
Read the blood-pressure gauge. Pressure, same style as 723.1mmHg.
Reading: 210mmHg
